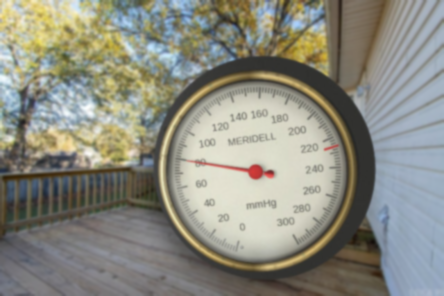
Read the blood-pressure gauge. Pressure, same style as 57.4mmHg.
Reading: 80mmHg
